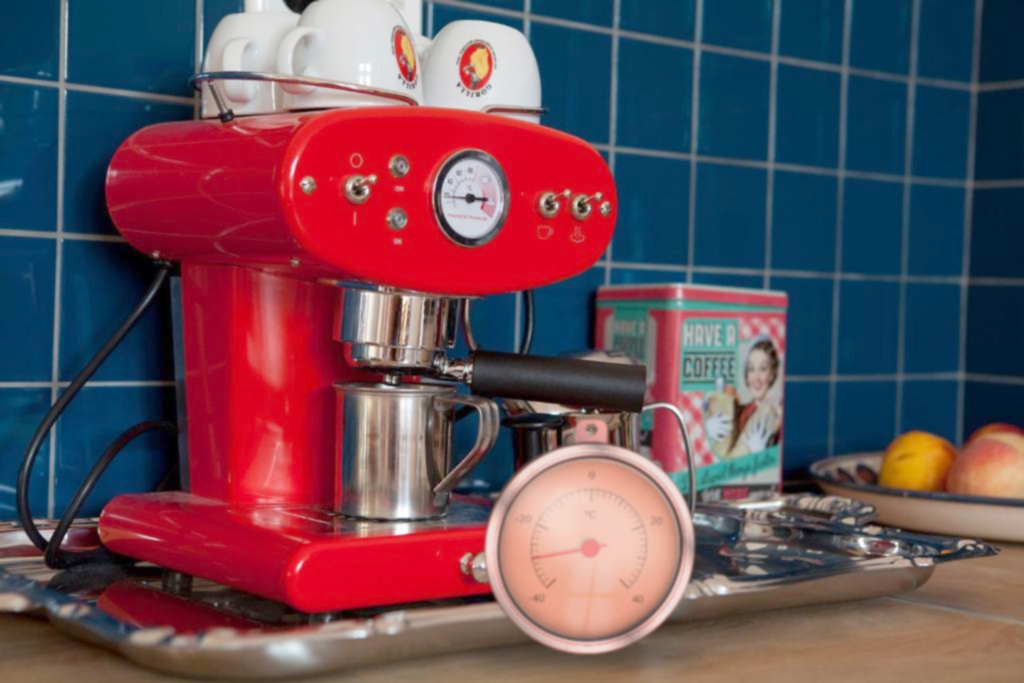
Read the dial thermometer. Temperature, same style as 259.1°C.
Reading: -30°C
